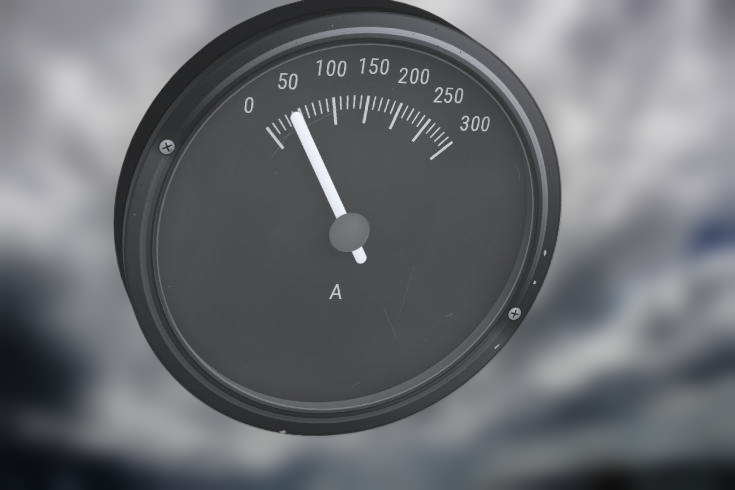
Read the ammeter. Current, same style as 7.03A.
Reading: 40A
